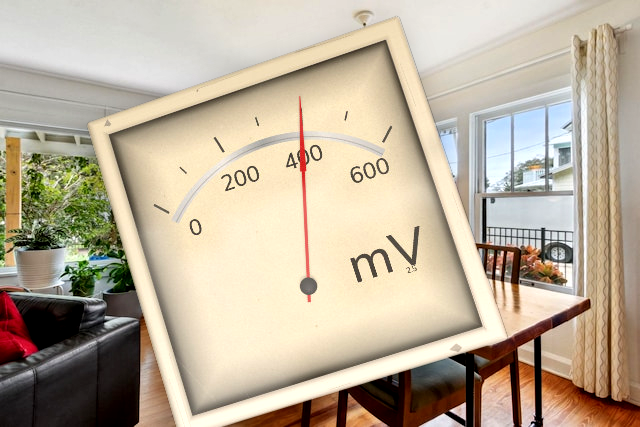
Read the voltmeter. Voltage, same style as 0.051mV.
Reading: 400mV
